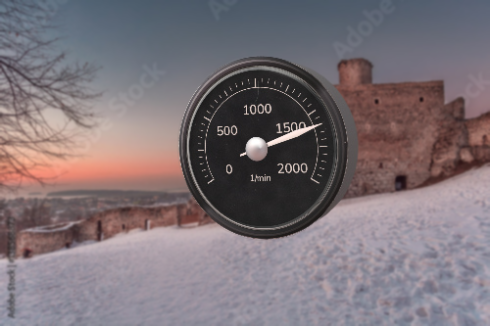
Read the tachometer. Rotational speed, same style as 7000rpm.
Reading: 1600rpm
